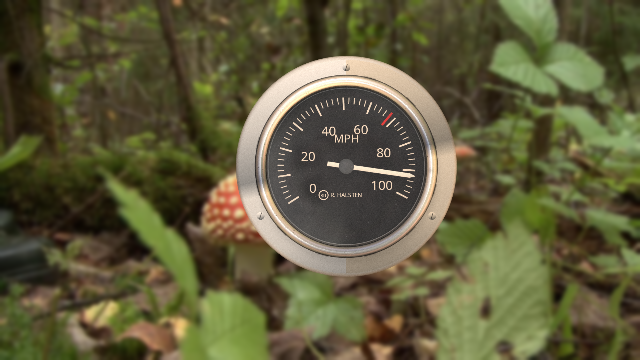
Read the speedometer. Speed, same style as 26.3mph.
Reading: 92mph
